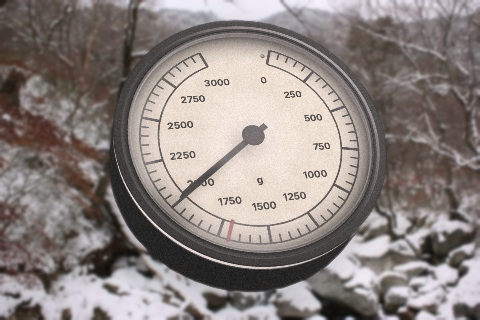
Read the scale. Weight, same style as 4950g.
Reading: 2000g
